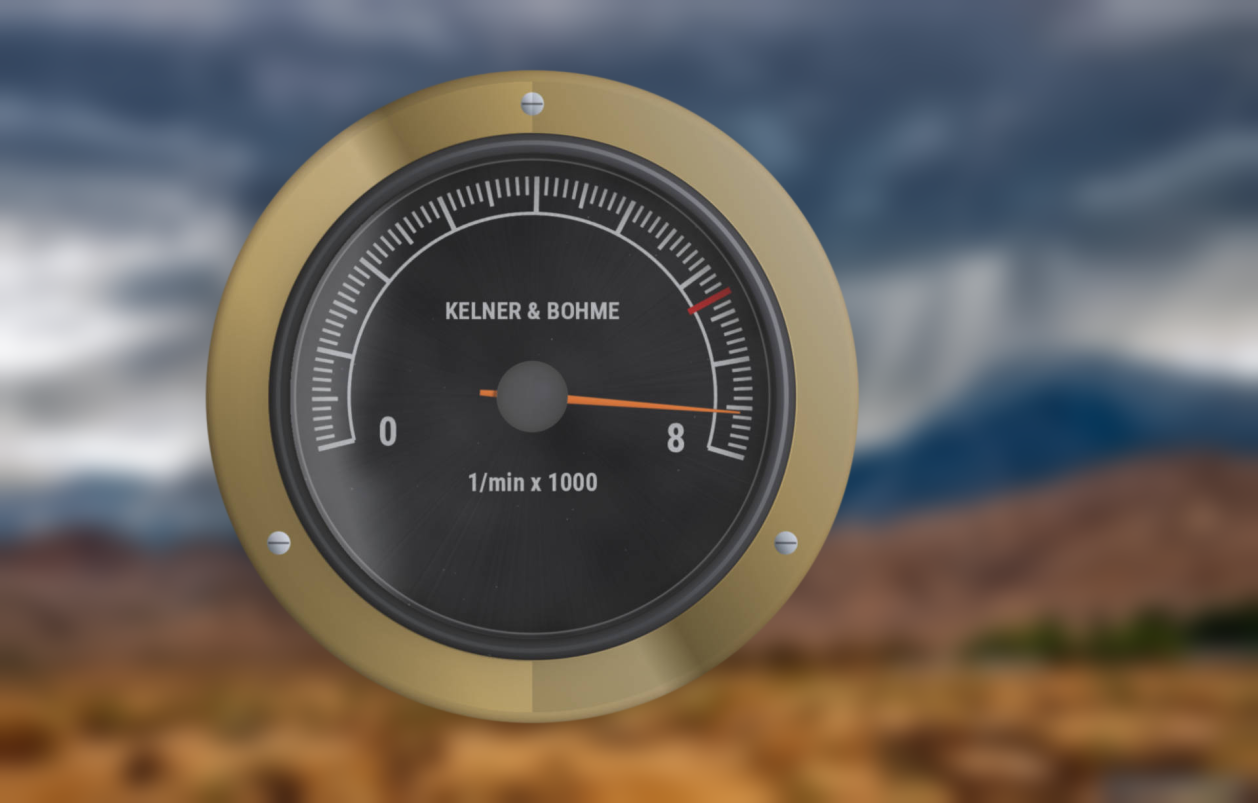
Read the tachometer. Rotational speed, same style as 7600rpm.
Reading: 7550rpm
